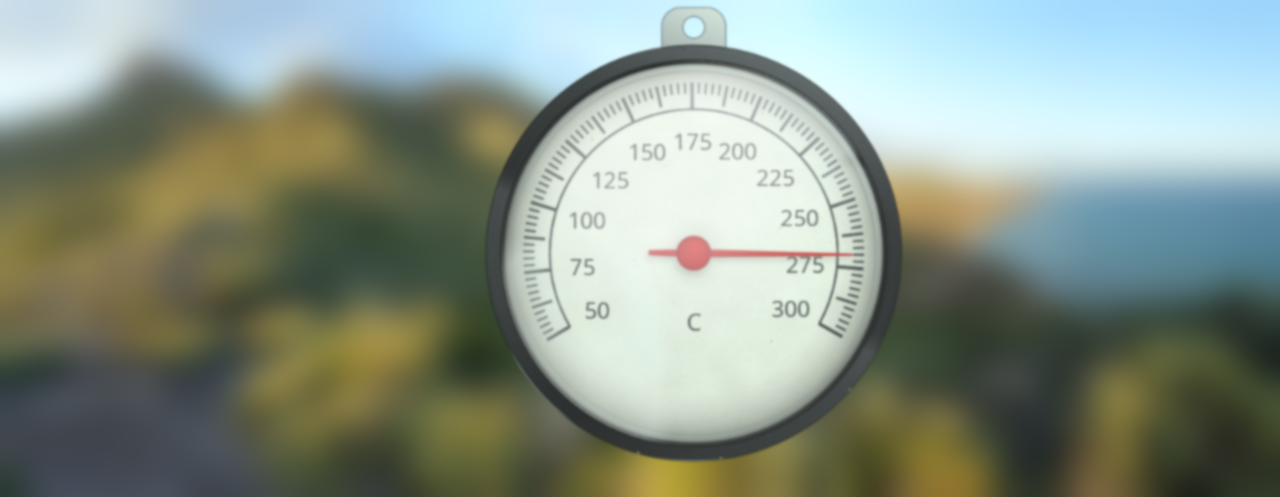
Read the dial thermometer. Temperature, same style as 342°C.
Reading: 270°C
